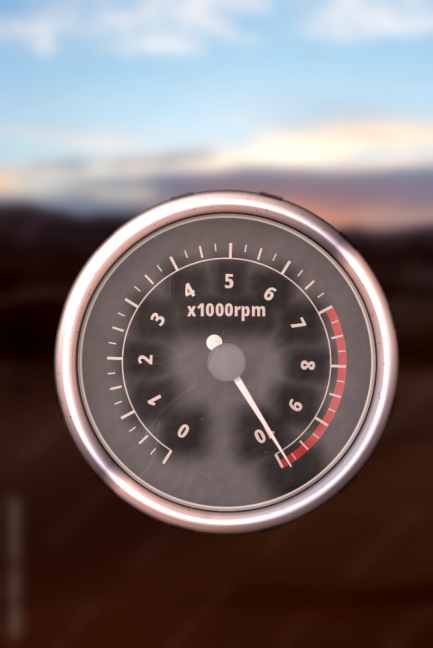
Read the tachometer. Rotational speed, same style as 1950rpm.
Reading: 9875rpm
